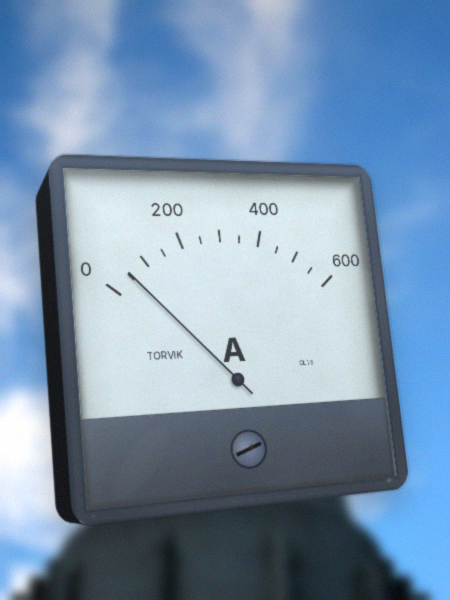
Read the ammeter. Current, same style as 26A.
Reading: 50A
